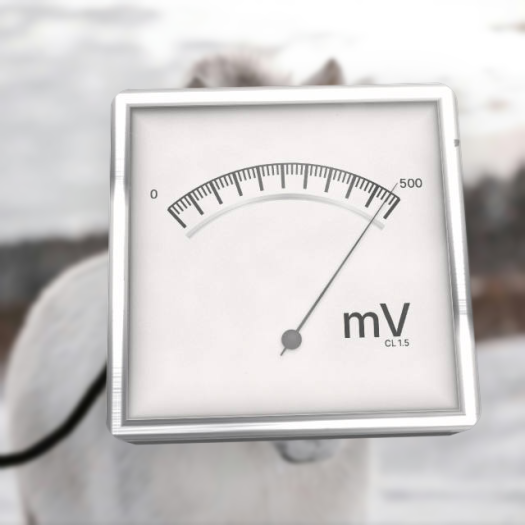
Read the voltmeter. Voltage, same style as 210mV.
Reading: 480mV
